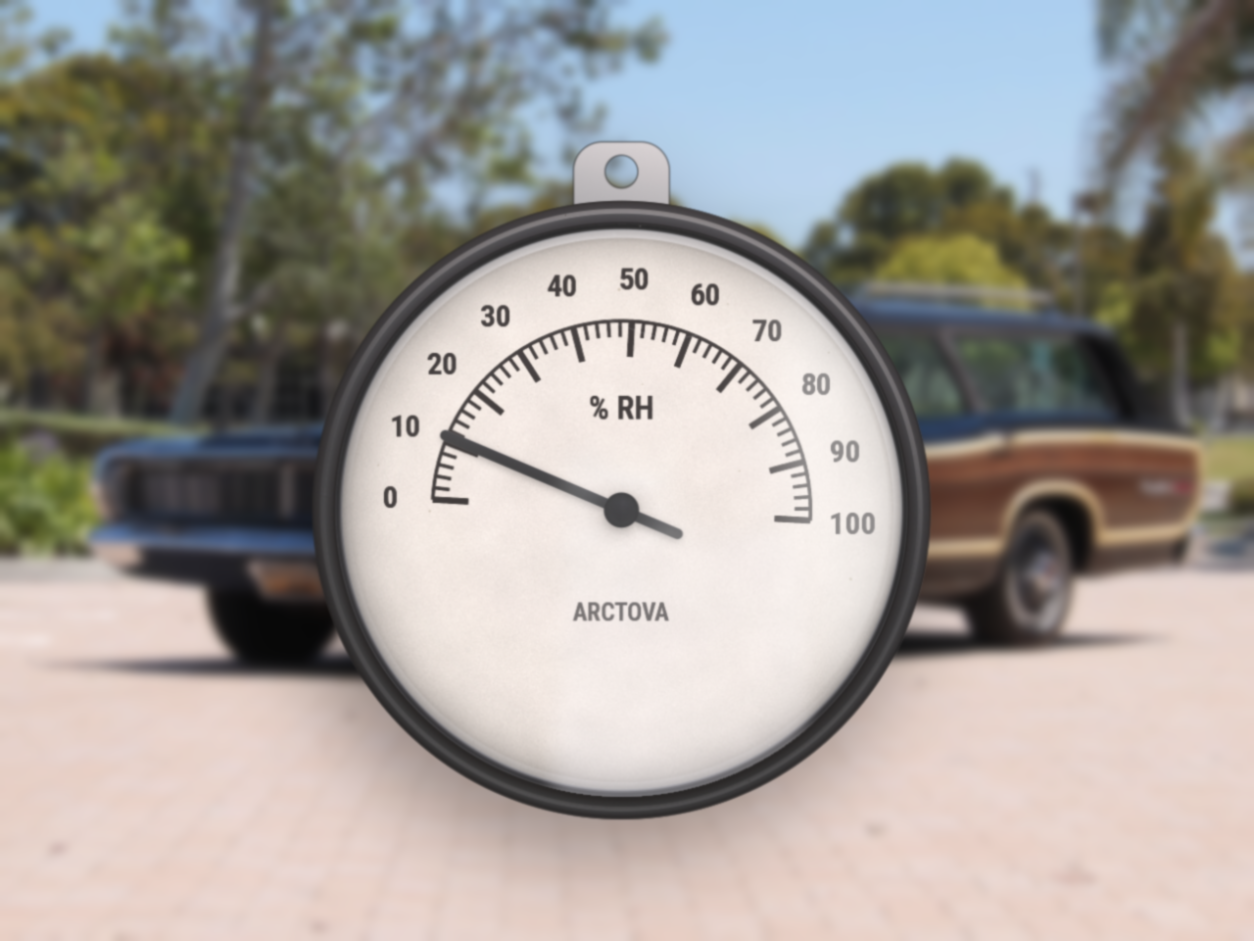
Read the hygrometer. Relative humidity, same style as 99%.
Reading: 11%
